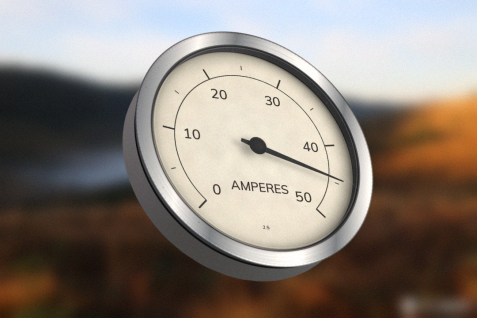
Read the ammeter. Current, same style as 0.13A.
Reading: 45A
